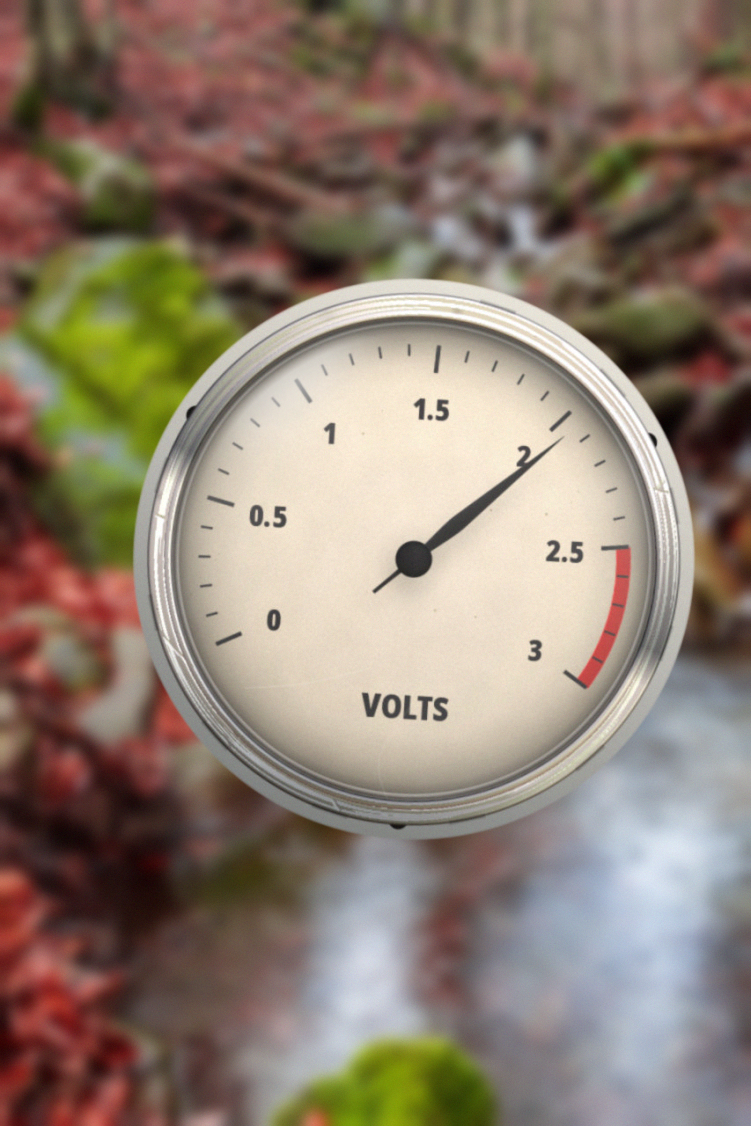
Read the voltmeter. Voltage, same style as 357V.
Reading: 2.05V
